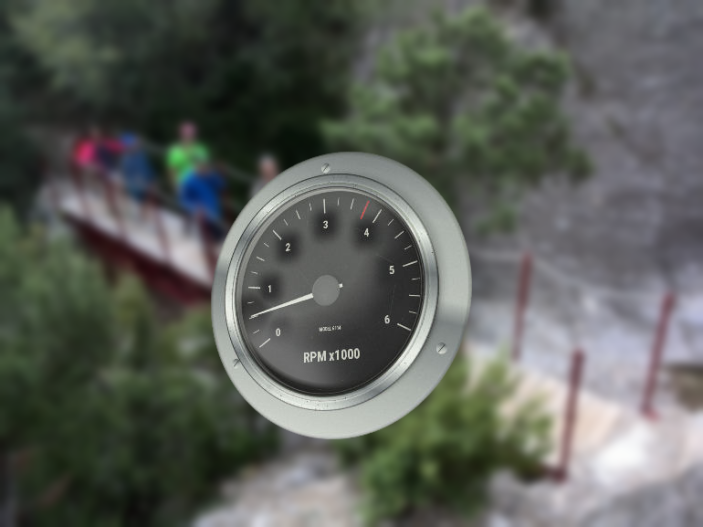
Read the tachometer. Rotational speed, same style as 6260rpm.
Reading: 500rpm
